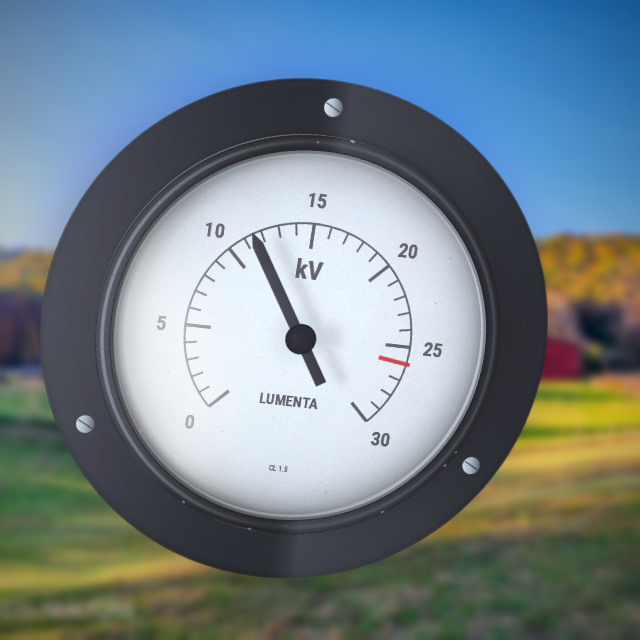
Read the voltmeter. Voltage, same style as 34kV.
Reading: 11.5kV
